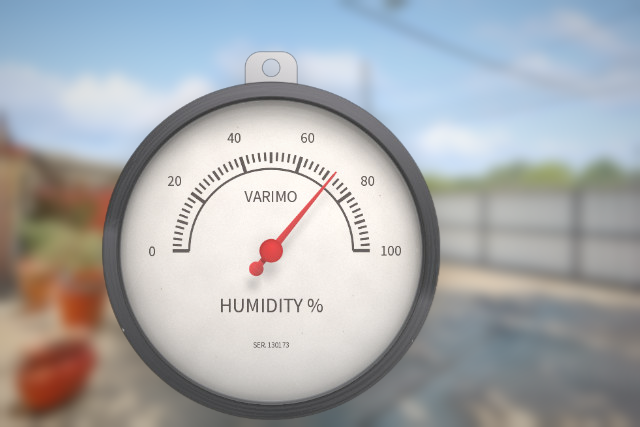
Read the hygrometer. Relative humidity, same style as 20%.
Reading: 72%
